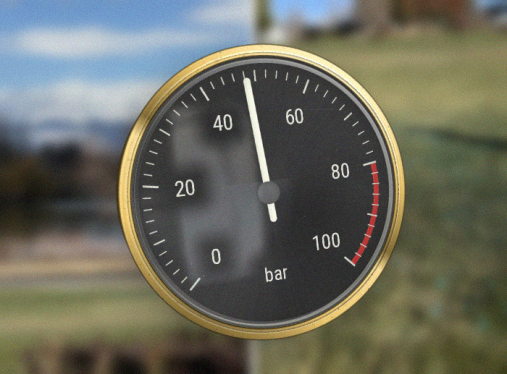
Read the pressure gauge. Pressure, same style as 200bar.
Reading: 48bar
